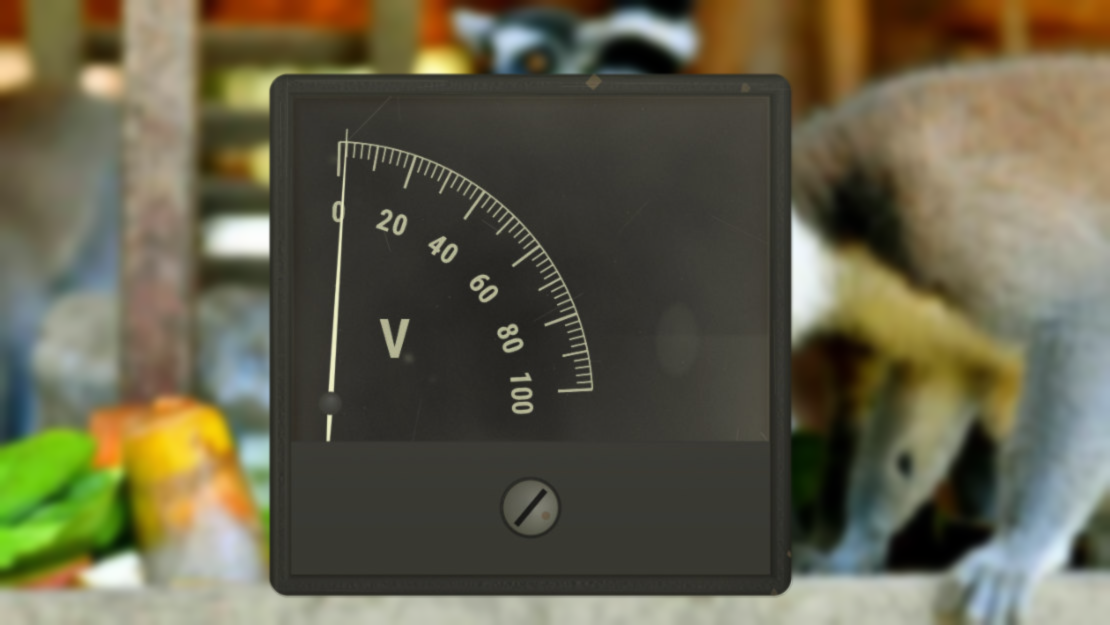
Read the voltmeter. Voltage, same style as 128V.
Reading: 2V
